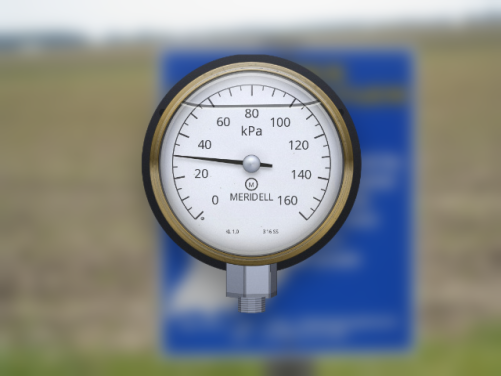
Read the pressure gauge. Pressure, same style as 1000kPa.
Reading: 30kPa
